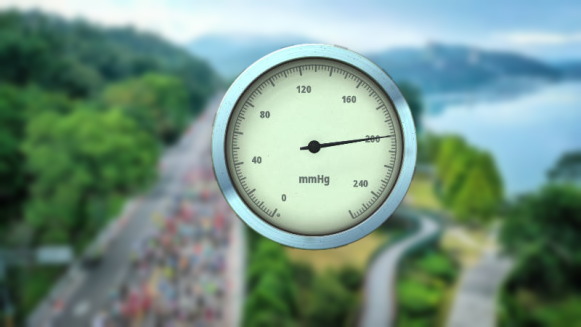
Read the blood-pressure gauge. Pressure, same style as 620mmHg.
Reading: 200mmHg
